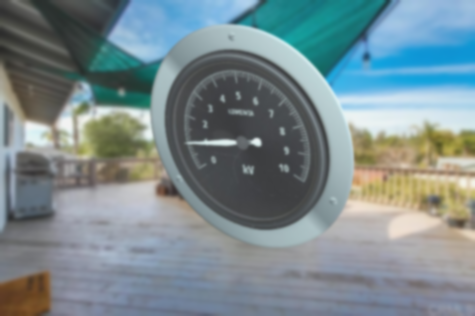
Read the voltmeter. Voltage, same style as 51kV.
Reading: 1kV
